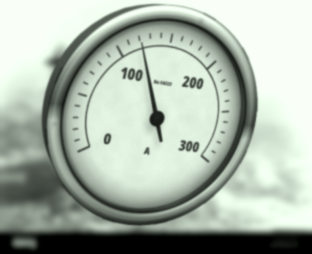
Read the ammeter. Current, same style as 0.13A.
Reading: 120A
